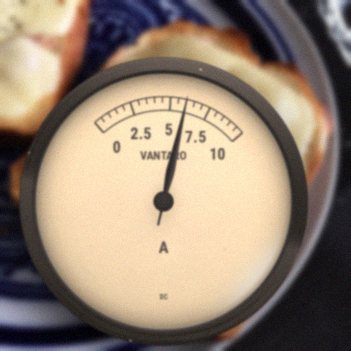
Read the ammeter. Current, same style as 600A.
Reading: 6A
